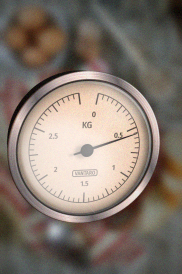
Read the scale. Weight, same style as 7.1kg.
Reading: 0.55kg
